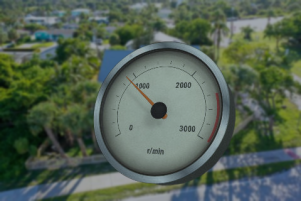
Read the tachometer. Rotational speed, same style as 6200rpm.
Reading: 900rpm
